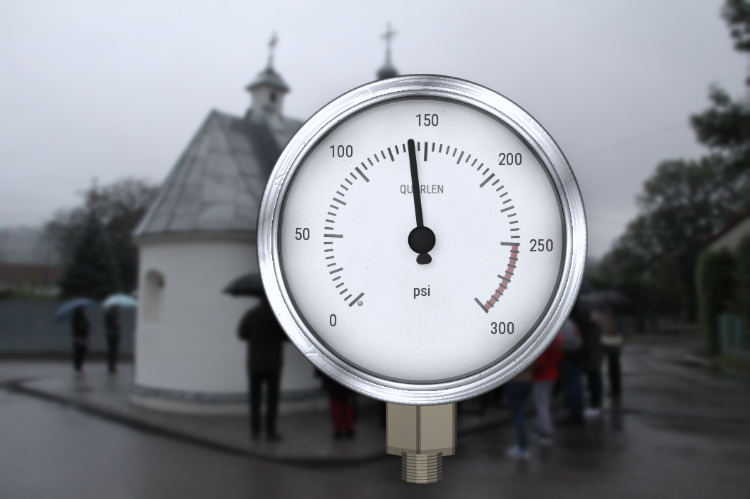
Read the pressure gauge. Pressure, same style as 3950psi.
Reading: 140psi
